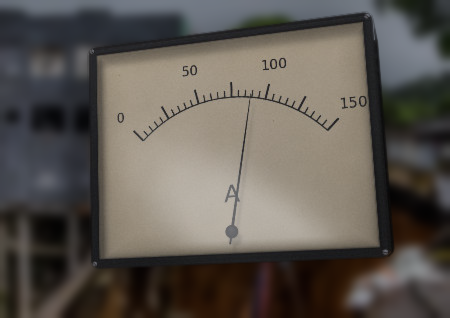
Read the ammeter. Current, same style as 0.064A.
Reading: 90A
